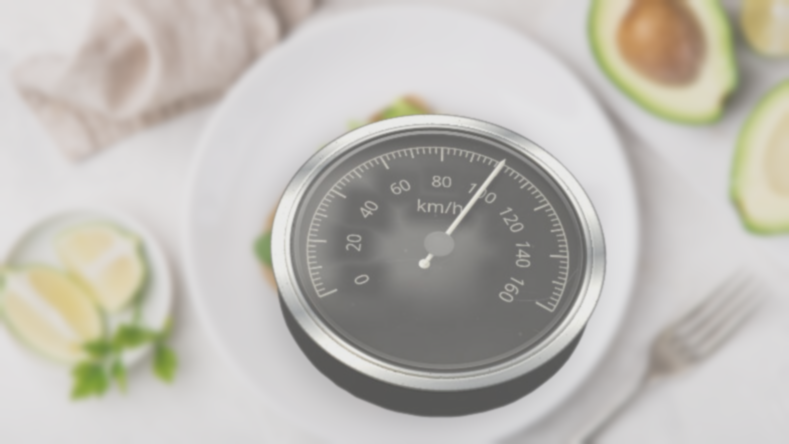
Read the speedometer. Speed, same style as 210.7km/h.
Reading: 100km/h
